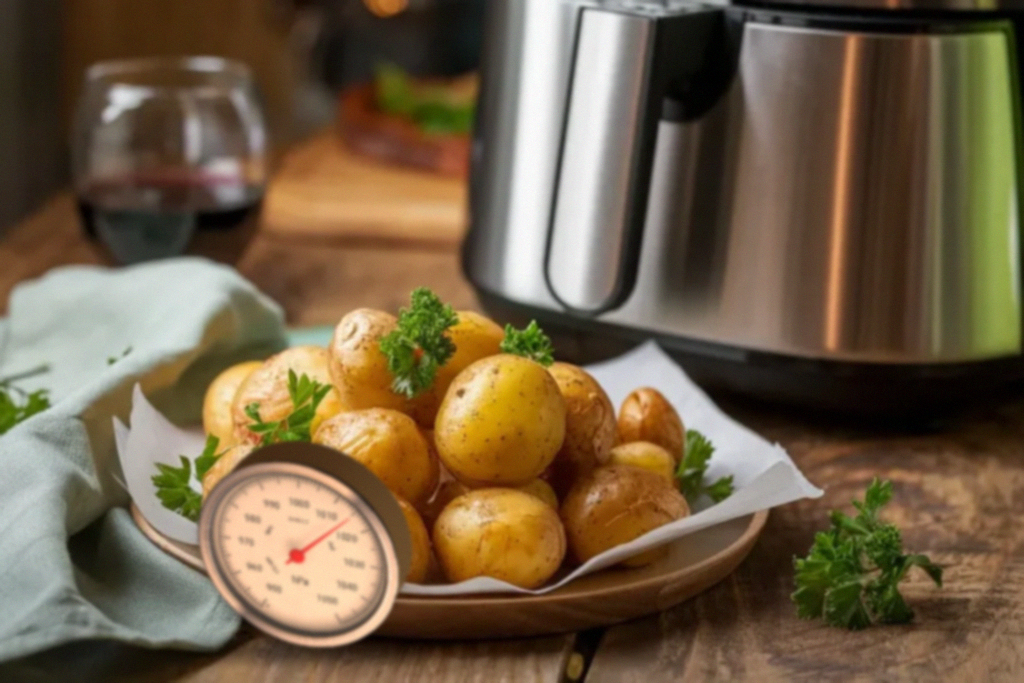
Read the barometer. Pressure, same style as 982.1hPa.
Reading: 1015hPa
